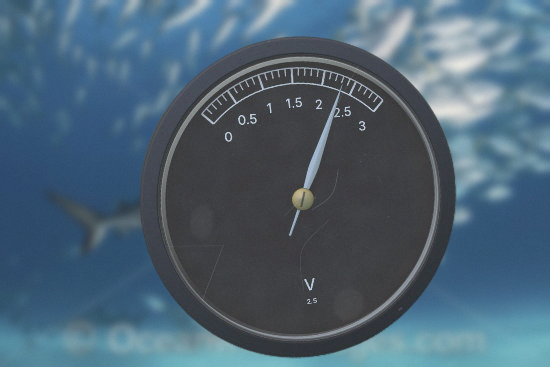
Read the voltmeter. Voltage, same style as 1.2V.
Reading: 2.3V
